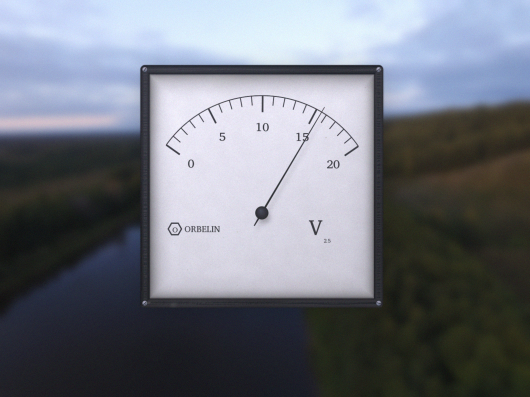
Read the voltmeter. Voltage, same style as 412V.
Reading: 15.5V
